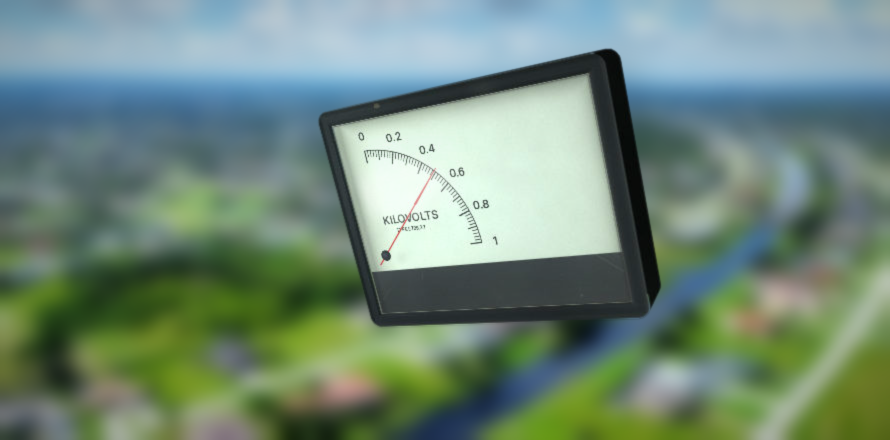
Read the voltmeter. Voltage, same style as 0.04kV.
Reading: 0.5kV
